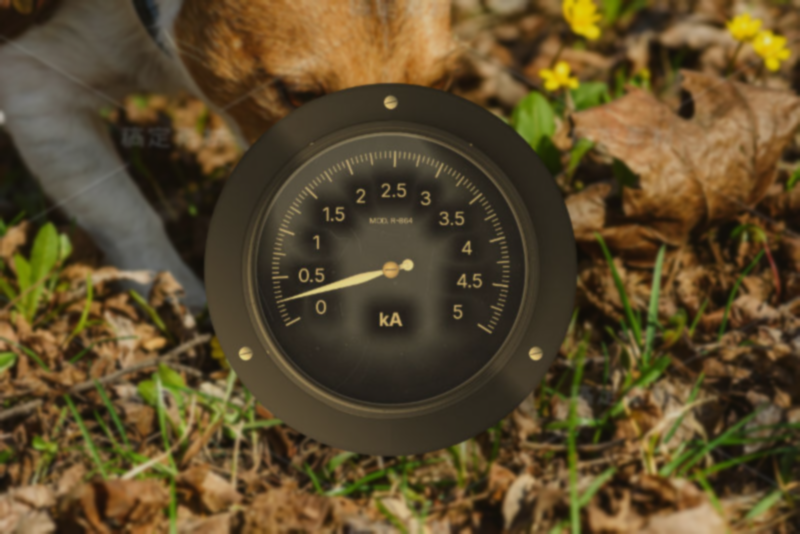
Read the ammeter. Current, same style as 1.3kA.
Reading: 0.25kA
